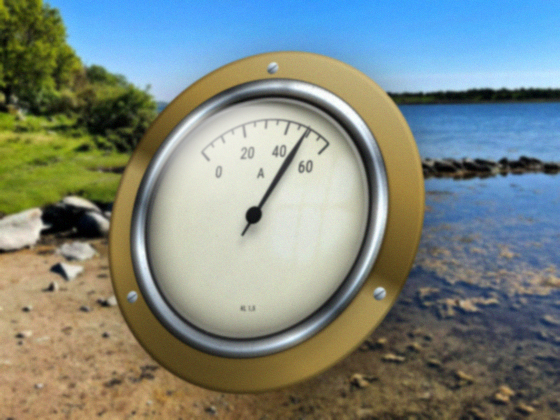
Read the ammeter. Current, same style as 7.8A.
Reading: 50A
